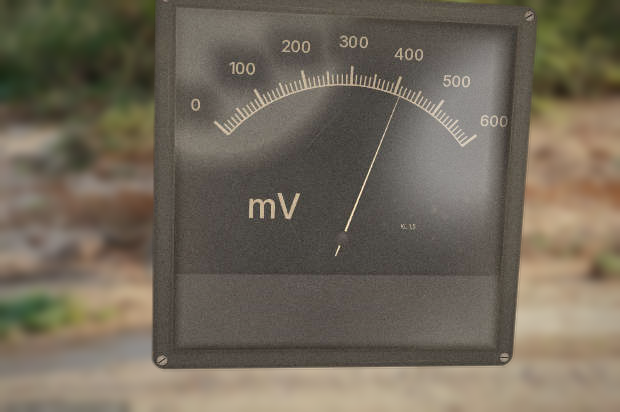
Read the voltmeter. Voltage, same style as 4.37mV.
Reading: 410mV
